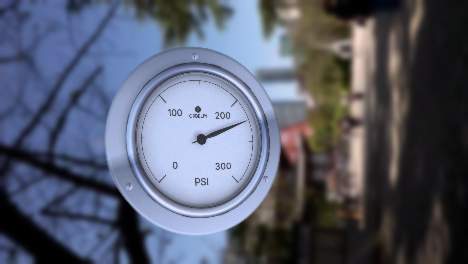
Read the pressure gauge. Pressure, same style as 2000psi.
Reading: 225psi
